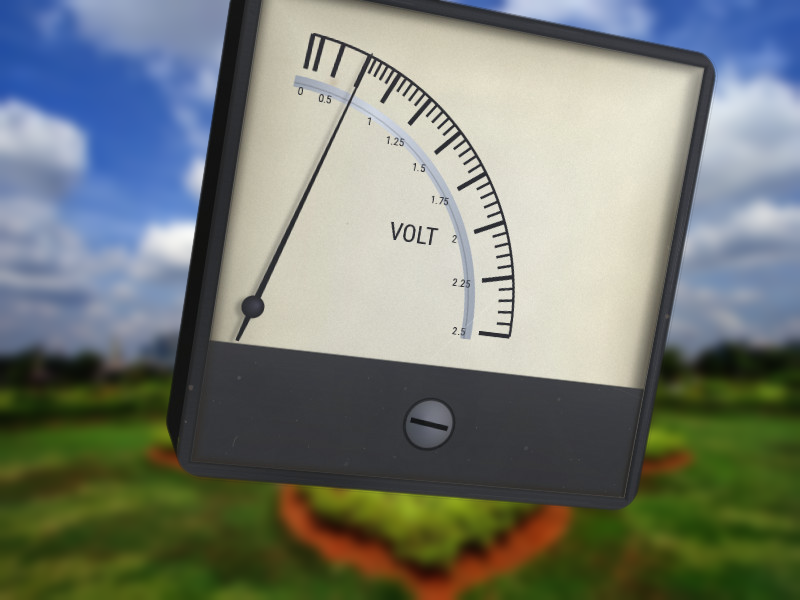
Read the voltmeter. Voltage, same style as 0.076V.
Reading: 0.75V
